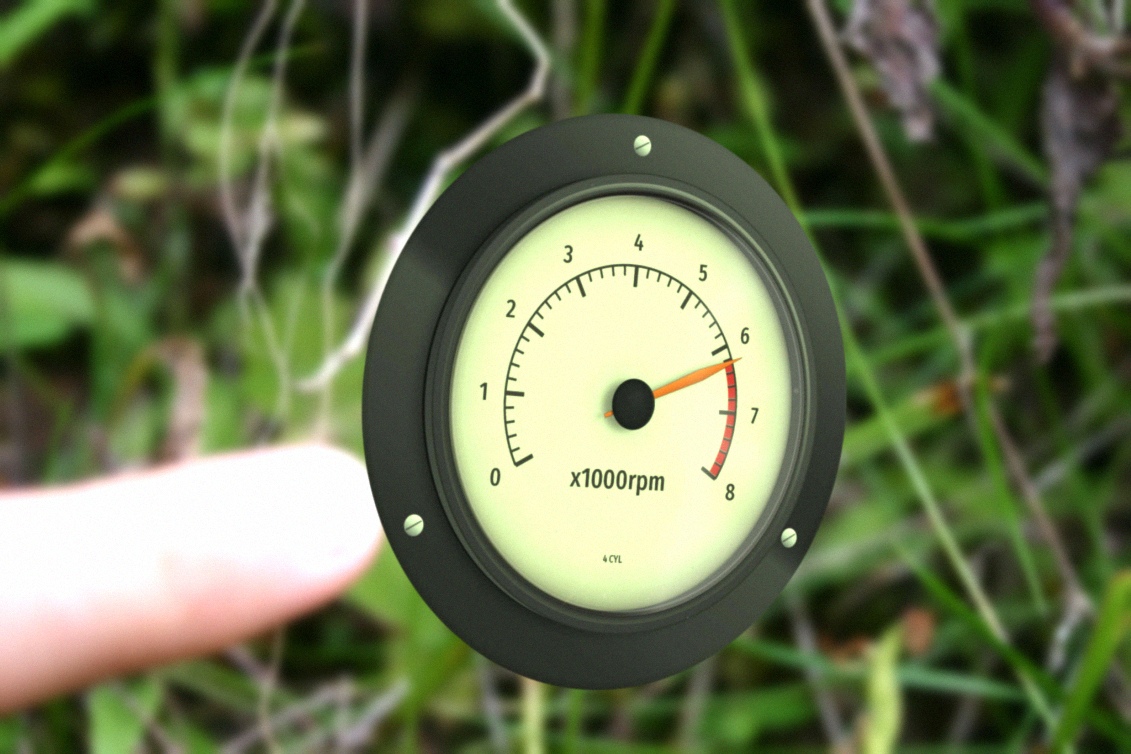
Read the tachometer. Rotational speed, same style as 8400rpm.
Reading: 6200rpm
